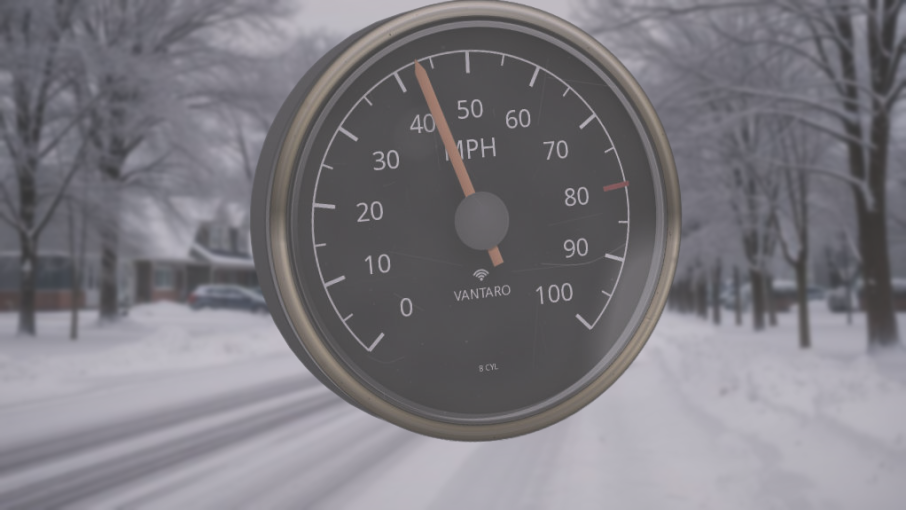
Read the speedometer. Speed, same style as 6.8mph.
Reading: 42.5mph
